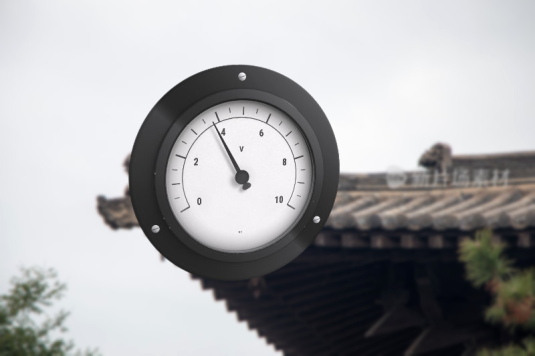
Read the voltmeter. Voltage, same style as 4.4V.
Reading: 3.75V
